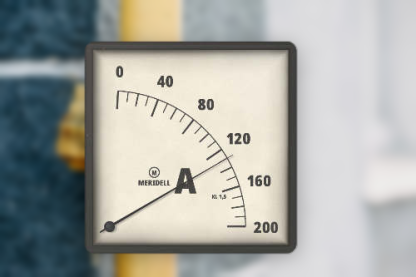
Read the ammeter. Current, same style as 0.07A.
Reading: 130A
